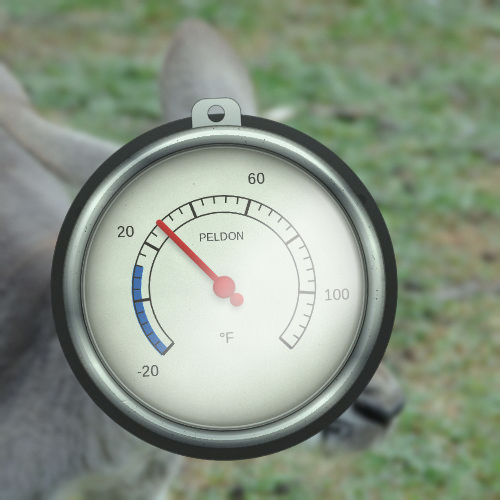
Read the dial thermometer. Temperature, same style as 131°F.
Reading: 28°F
